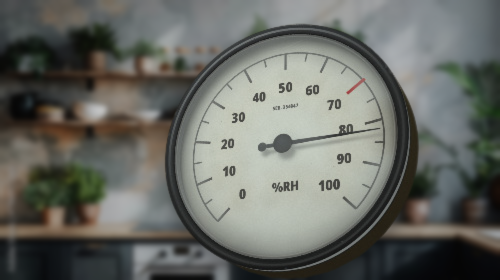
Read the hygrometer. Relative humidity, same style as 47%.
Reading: 82.5%
